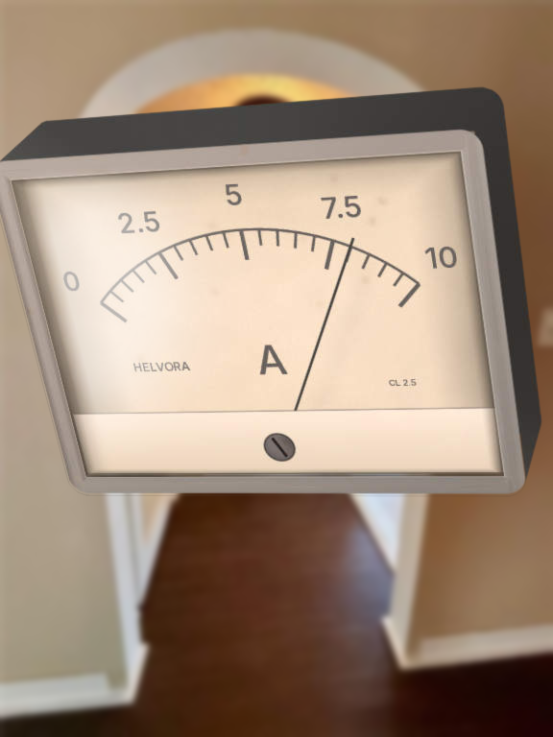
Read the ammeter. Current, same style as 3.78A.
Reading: 8A
